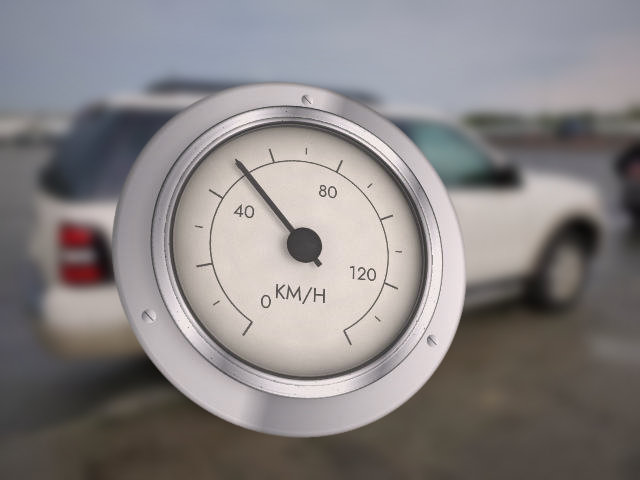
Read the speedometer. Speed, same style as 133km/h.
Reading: 50km/h
